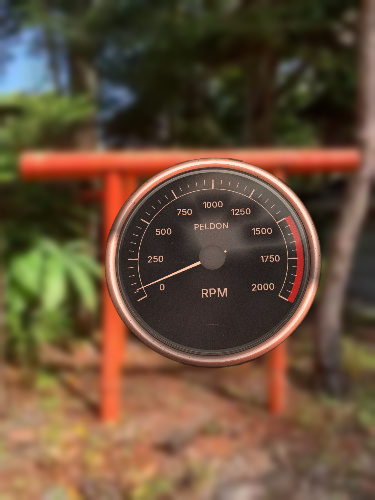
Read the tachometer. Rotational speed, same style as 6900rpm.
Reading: 50rpm
